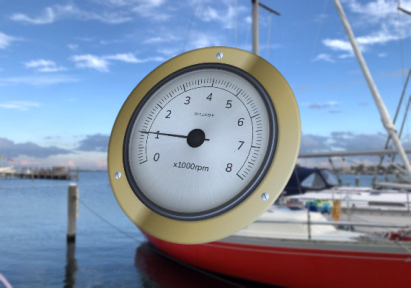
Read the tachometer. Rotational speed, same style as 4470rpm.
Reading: 1000rpm
